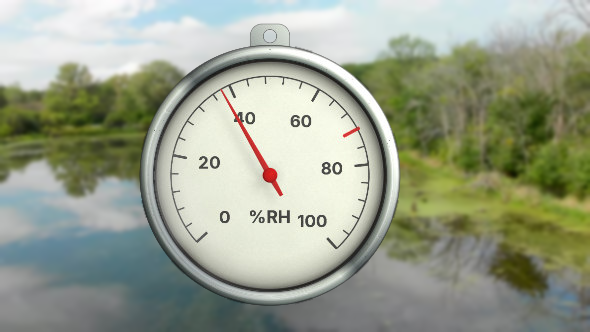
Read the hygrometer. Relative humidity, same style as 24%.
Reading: 38%
